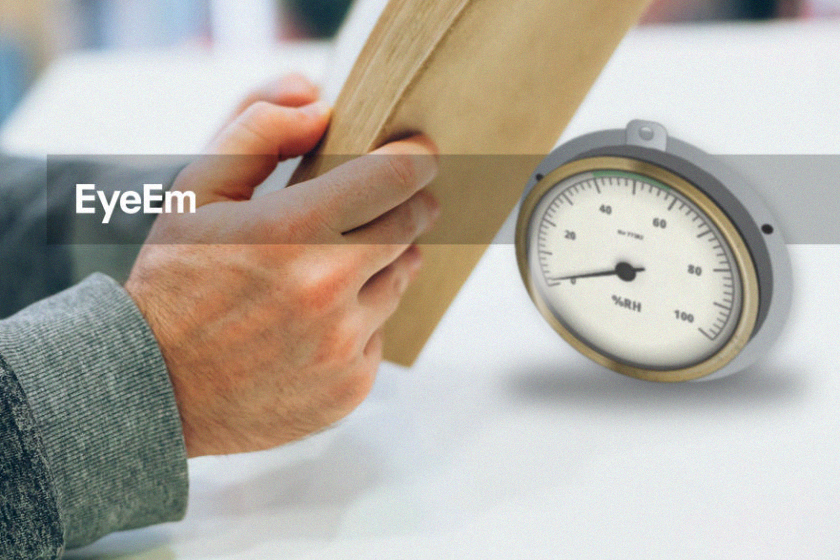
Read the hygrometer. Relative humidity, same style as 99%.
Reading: 2%
